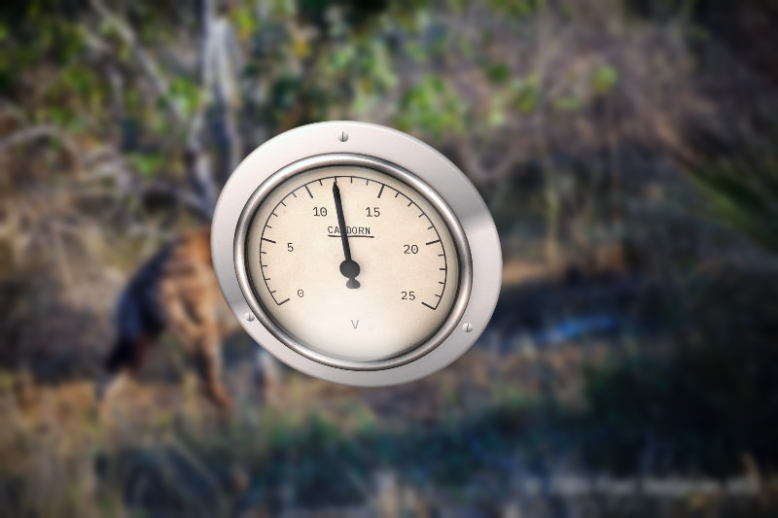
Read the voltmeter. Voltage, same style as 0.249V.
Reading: 12V
